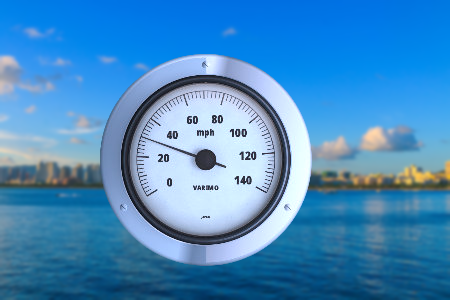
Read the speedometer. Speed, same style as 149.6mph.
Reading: 30mph
